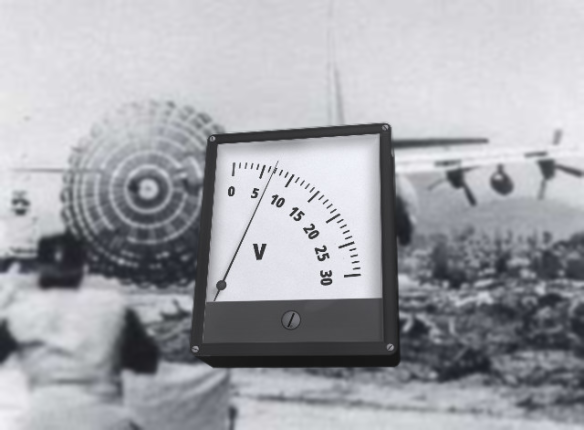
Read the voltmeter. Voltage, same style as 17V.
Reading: 7V
